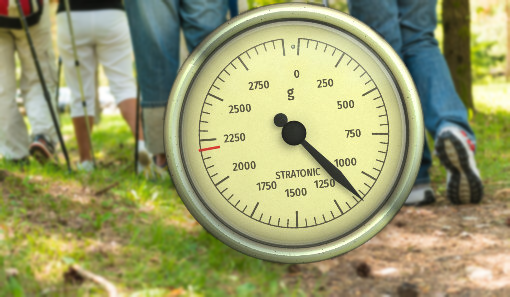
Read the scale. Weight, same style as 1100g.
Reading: 1125g
